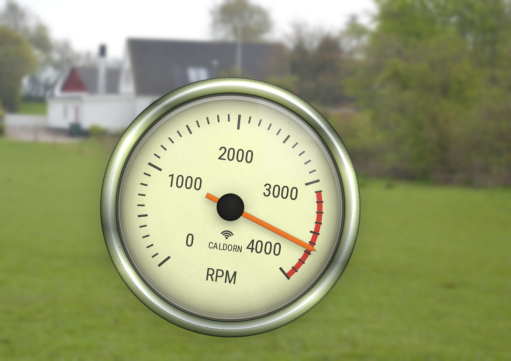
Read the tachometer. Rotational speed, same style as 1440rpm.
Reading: 3650rpm
